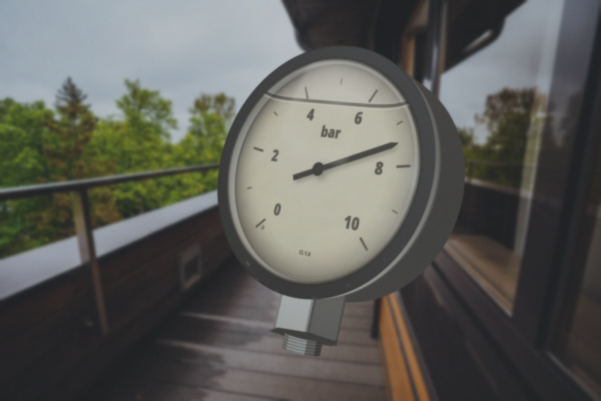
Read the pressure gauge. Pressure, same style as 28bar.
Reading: 7.5bar
